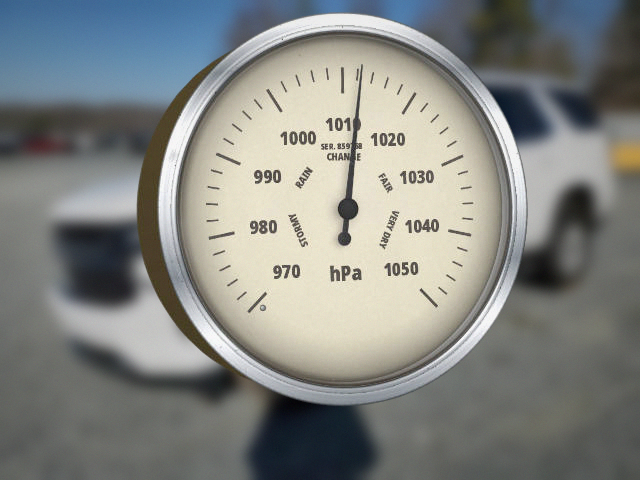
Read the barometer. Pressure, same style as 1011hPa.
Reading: 1012hPa
